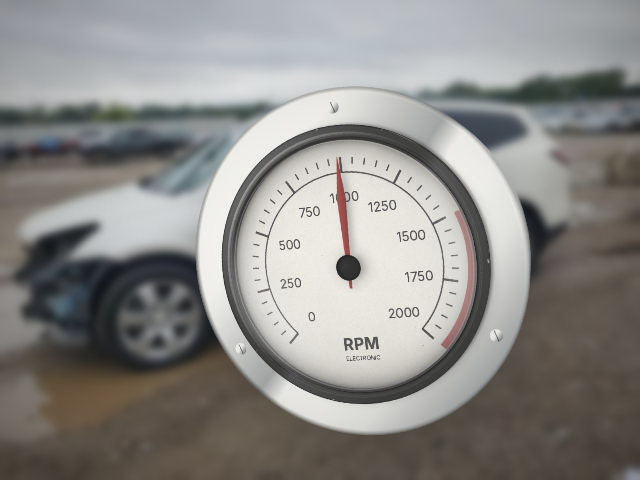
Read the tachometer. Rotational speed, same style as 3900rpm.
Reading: 1000rpm
